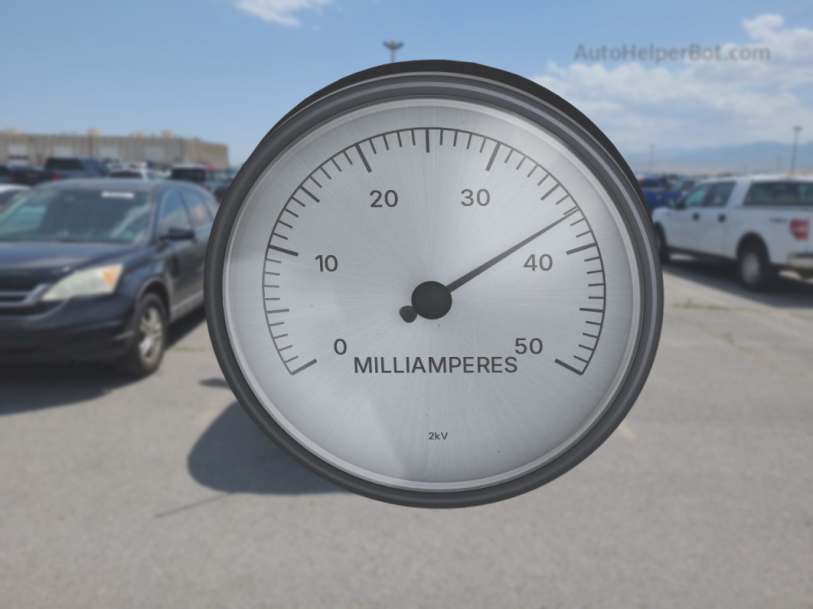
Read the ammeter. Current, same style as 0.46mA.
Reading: 37mA
